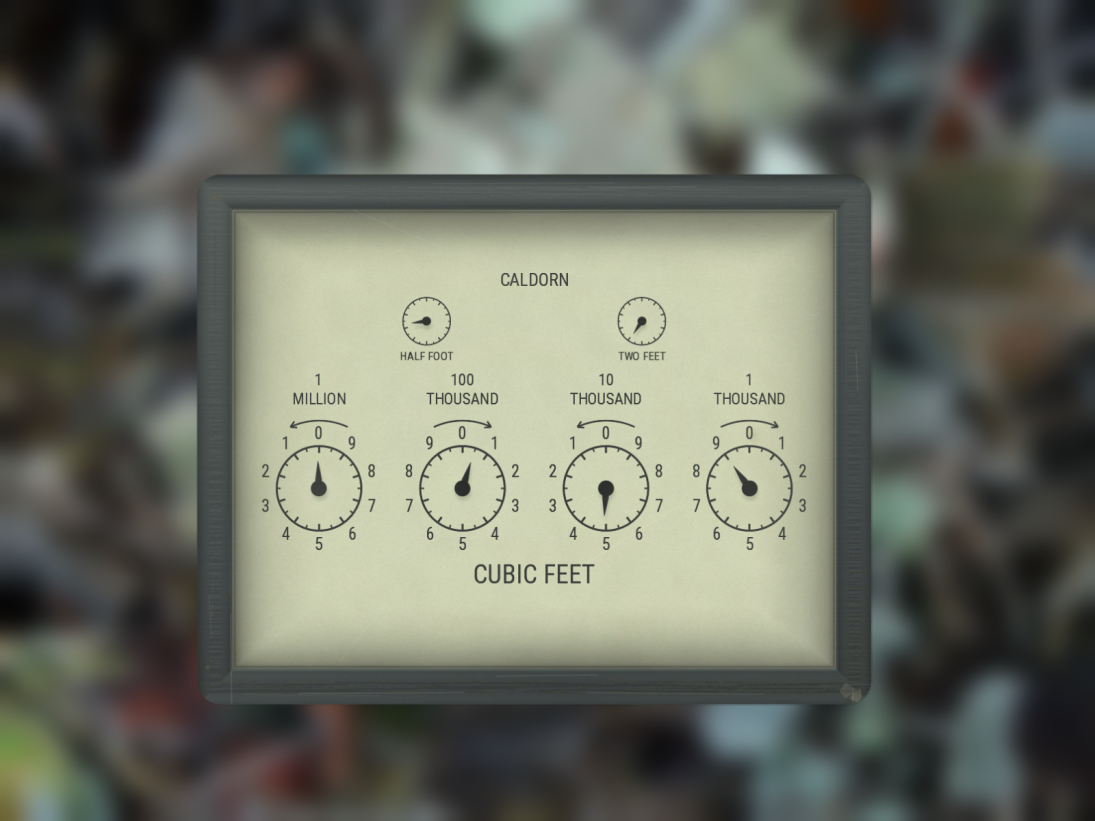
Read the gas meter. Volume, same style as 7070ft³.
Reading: 4900ft³
